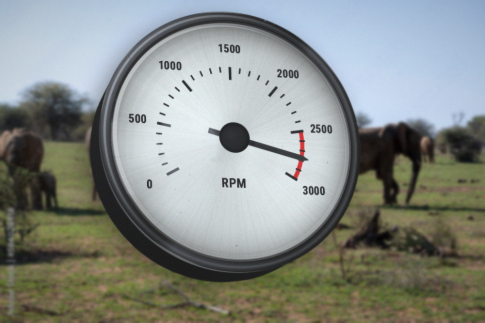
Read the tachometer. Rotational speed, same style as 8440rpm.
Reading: 2800rpm
